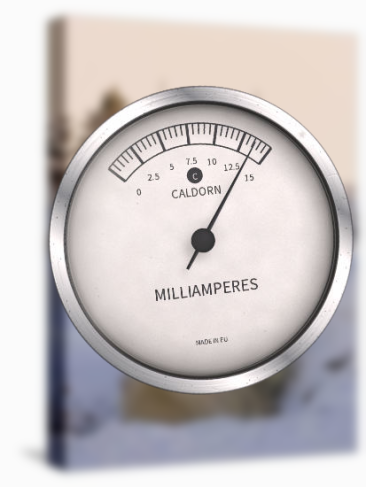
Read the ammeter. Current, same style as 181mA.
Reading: 13.5mA
